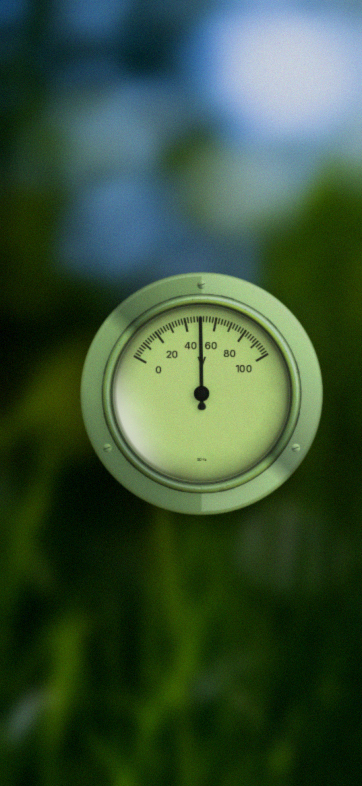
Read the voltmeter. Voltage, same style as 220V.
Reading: 50V
